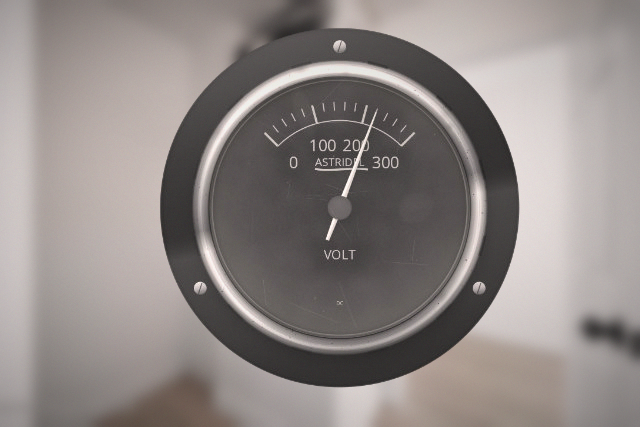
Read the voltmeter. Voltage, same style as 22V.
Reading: 220V
